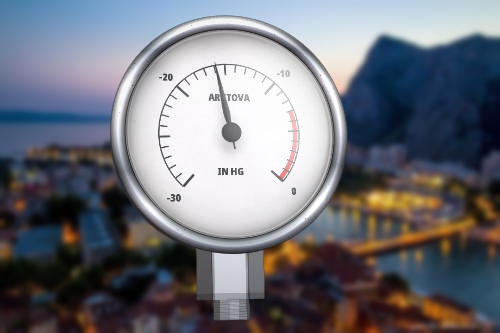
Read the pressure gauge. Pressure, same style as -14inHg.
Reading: -16inHg
